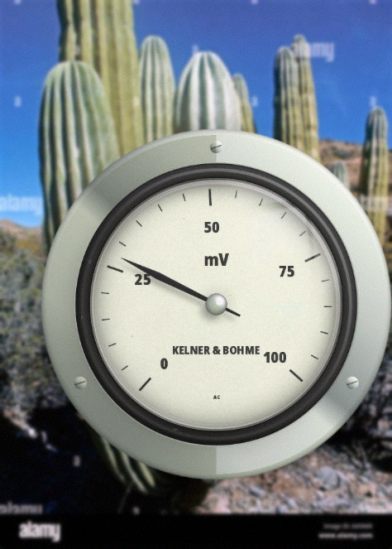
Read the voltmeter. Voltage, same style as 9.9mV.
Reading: 27.5mV
